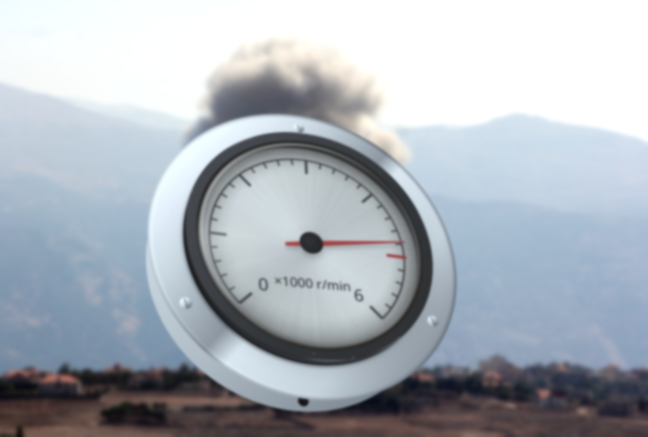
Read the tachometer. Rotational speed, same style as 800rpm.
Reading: 4800rpm
